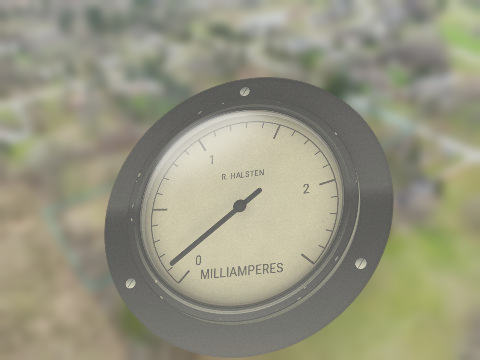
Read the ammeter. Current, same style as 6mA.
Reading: 0.1mA
